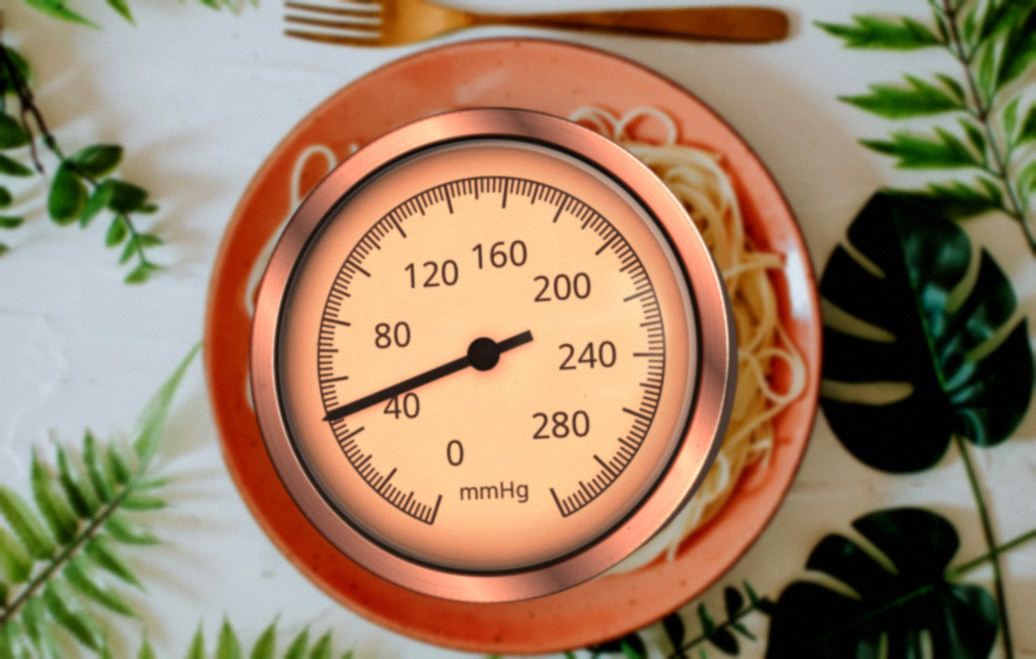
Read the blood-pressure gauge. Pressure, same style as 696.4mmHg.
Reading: 48mmHg
